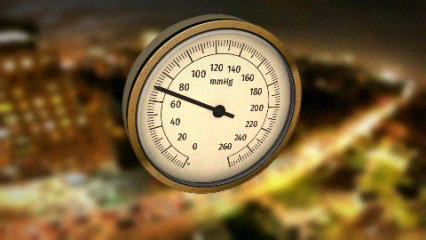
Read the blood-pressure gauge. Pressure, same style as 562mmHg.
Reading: 70mmHg
